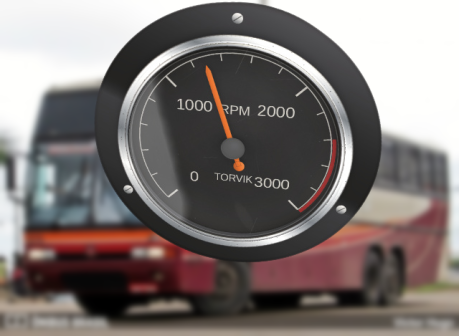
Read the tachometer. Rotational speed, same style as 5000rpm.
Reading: 1300rpm
